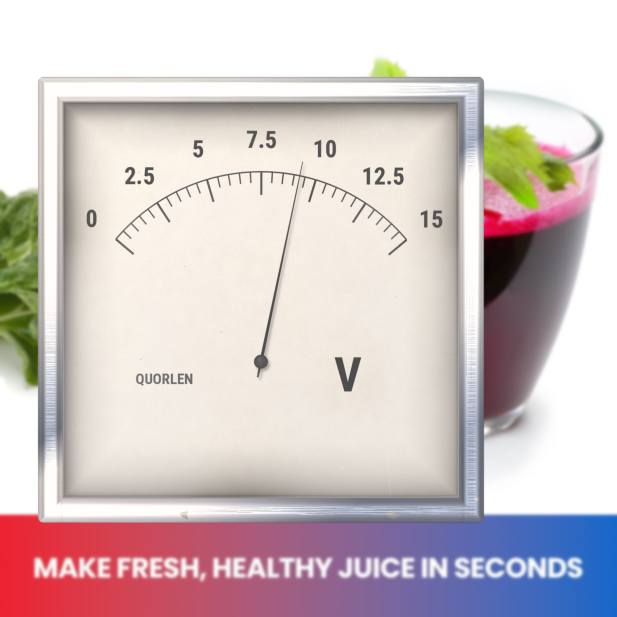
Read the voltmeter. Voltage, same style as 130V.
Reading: 9.25V
